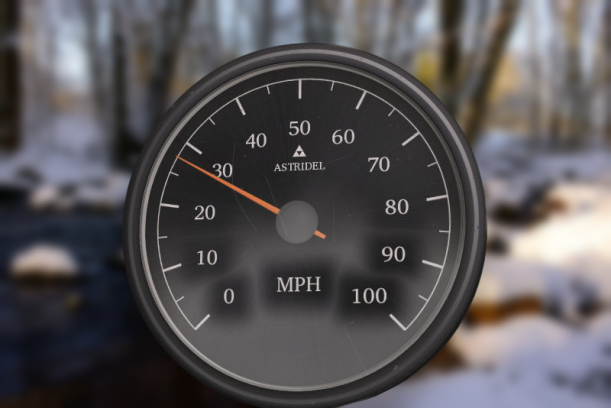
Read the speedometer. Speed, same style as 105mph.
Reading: 27.5mph
